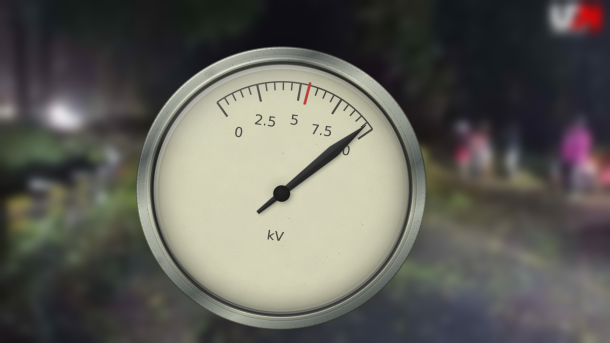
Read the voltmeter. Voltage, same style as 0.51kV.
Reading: 9.5kV
